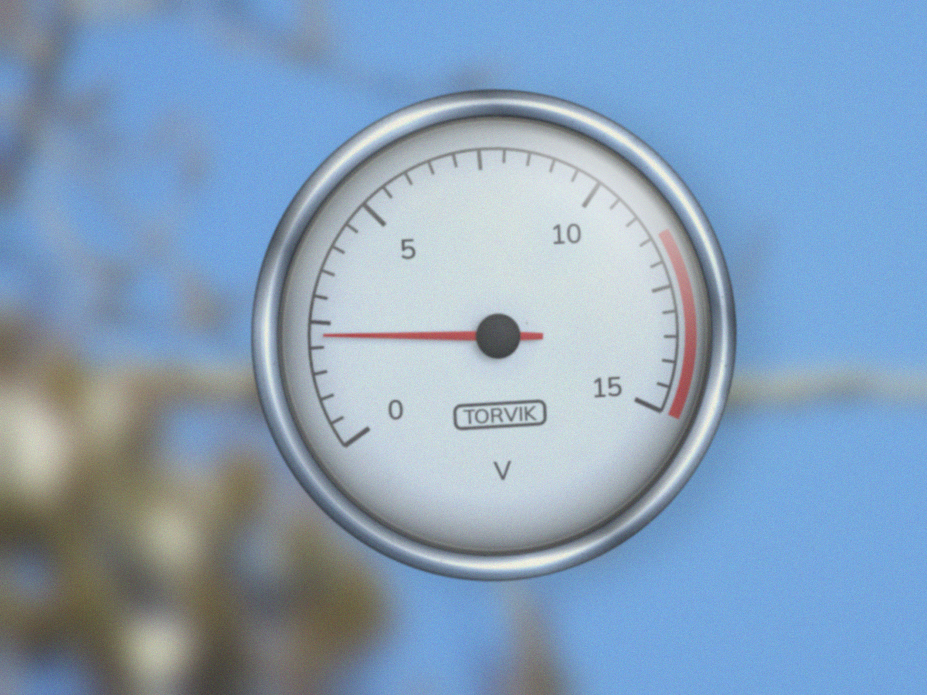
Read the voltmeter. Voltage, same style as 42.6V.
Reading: 2.25V
